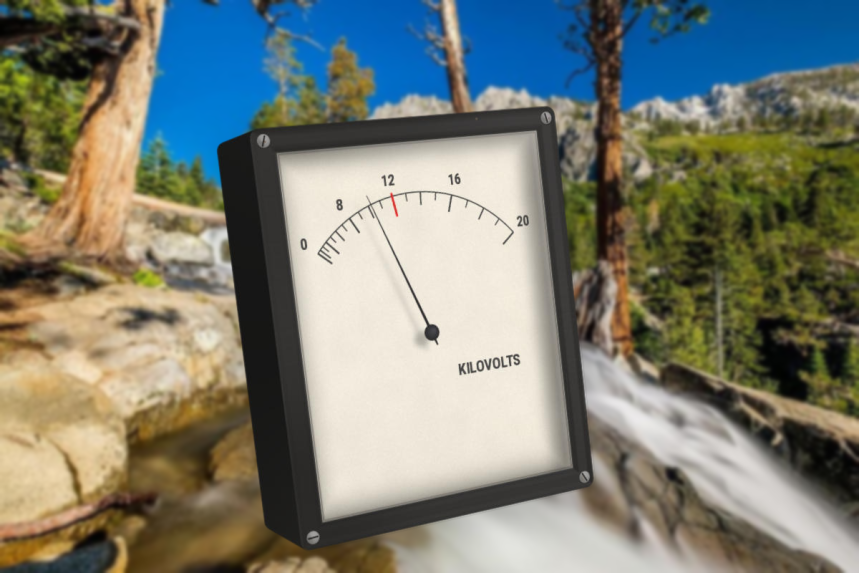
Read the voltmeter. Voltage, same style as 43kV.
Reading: 10kV
